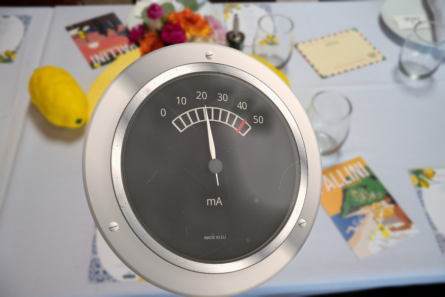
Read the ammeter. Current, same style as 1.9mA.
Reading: 20mA
